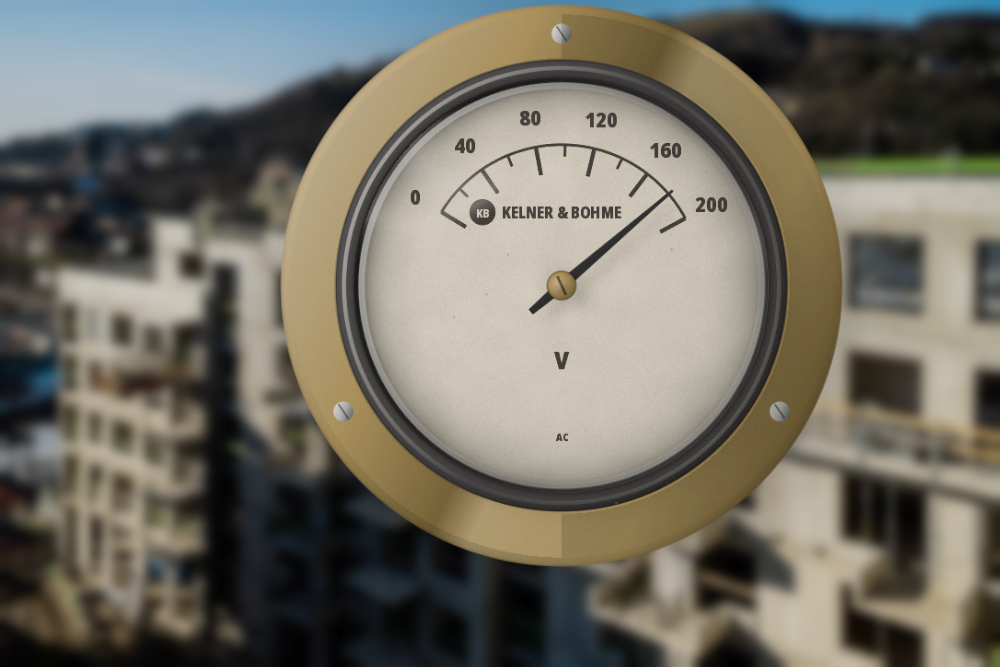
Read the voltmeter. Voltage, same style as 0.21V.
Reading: 180V
